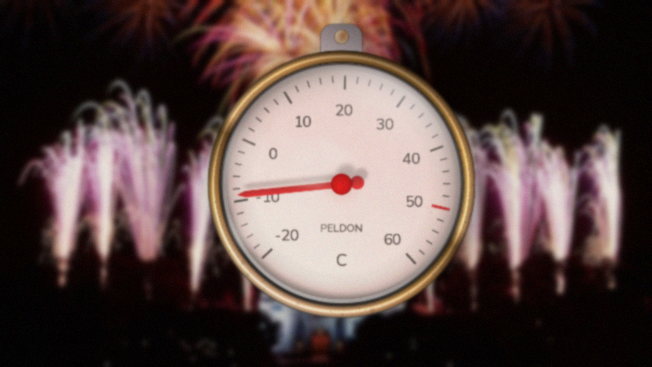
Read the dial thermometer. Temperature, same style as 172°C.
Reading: -9°C
